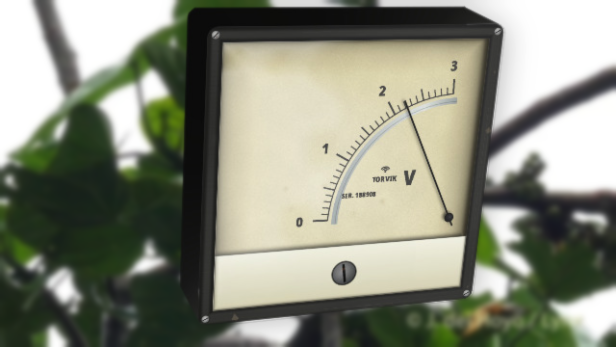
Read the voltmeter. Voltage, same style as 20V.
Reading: 2.2V
